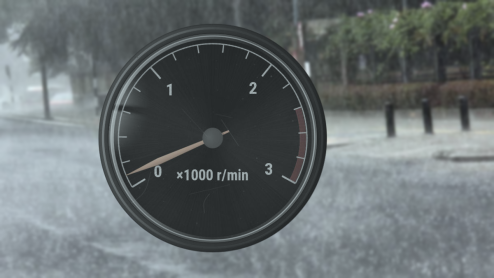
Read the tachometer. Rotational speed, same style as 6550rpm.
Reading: 100rpm
